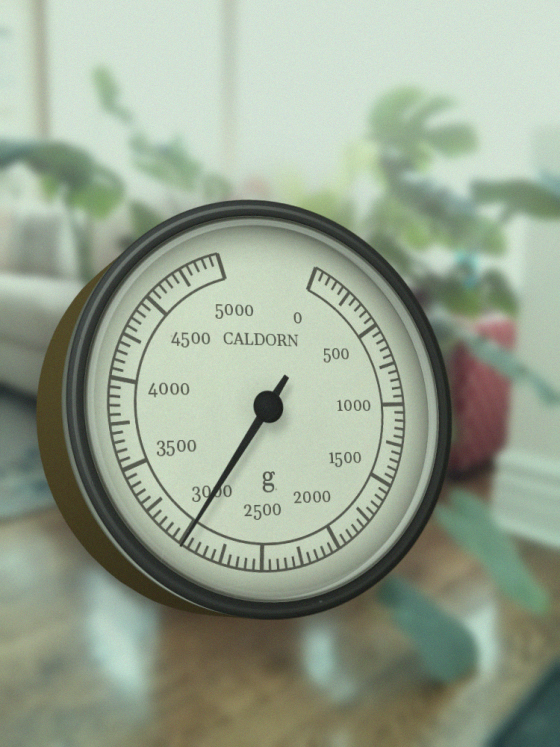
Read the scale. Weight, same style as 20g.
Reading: 3000g
